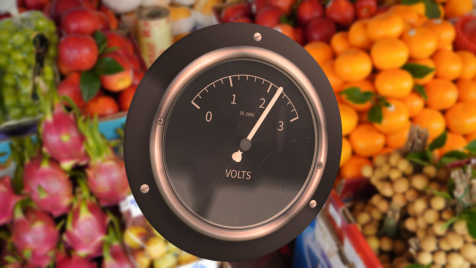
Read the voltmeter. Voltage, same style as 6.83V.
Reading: 2.2V
